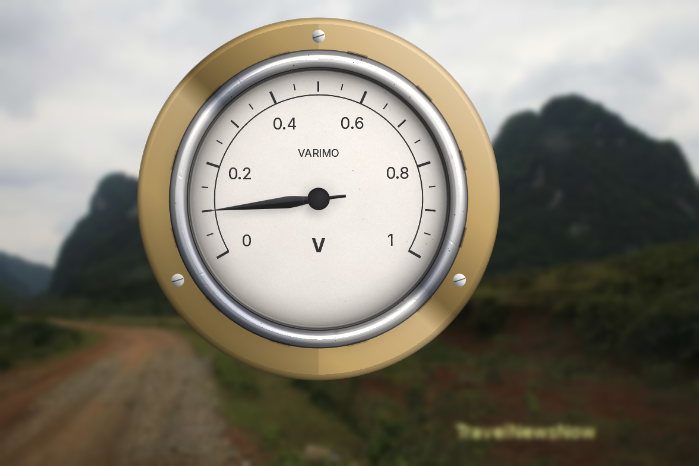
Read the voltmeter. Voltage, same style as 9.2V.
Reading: 0.1V
